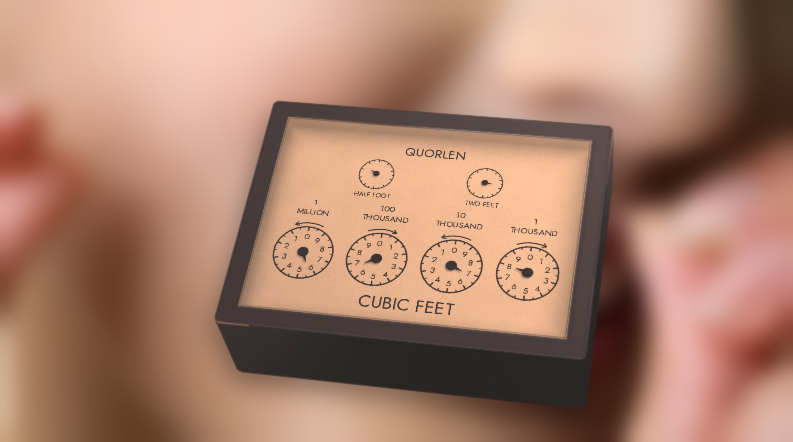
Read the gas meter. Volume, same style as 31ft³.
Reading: 566800ft³
